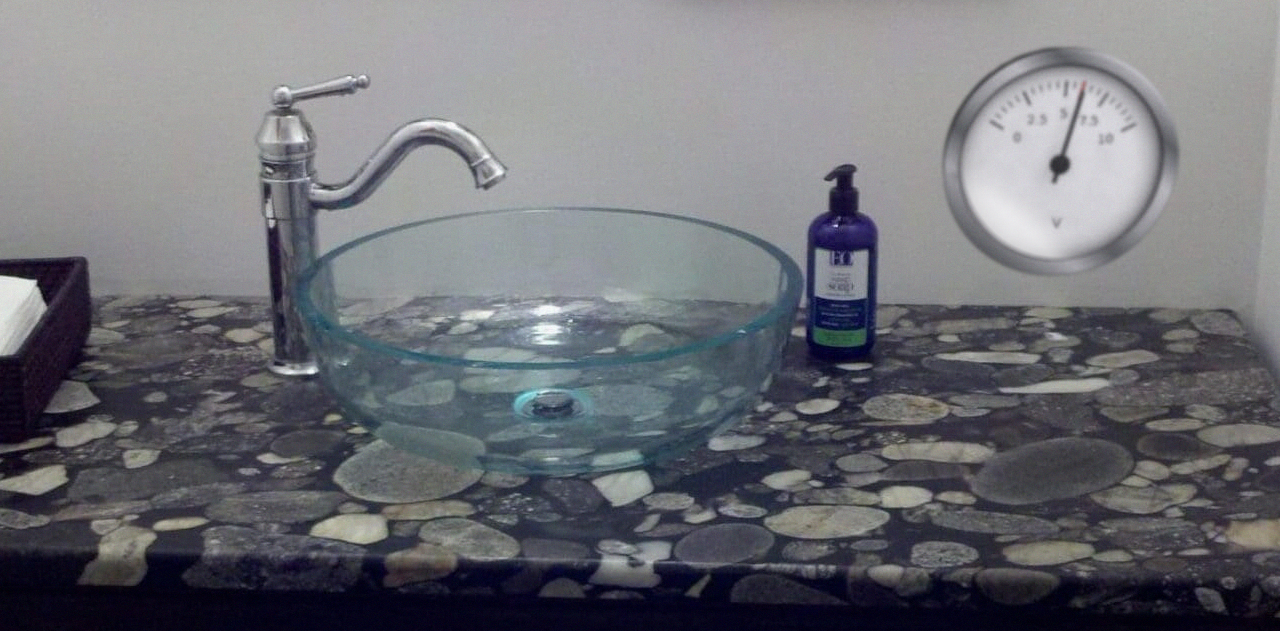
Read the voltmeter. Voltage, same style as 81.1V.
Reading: 6V
